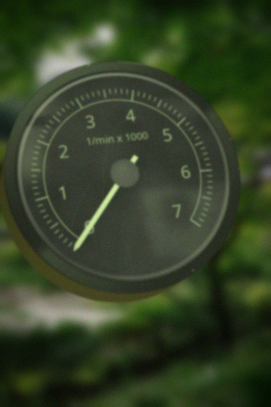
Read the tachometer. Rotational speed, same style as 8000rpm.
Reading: 0rpm
